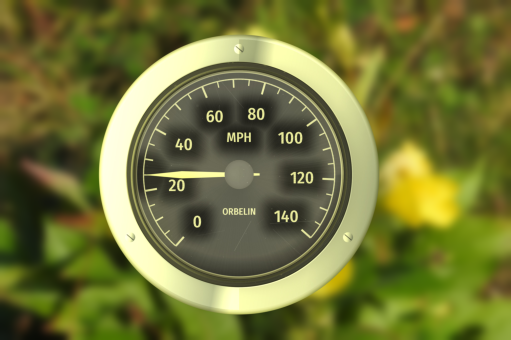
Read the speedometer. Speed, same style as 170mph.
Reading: 25mph
